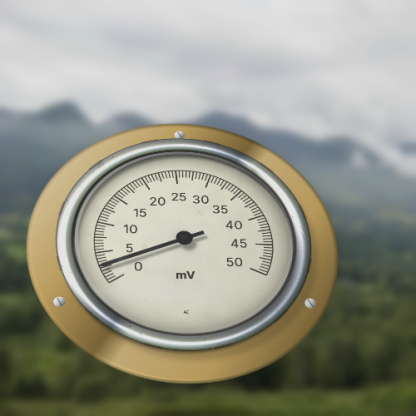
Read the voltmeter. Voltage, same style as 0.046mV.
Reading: 2.5mV
